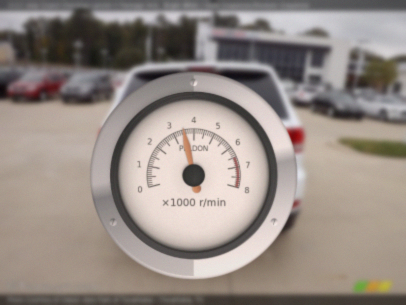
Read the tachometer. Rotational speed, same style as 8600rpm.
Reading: 3500rpm
